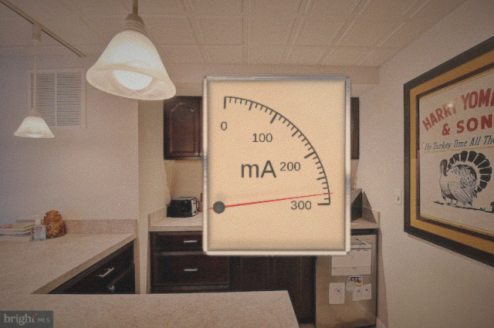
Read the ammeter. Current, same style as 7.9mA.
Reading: 280mA
